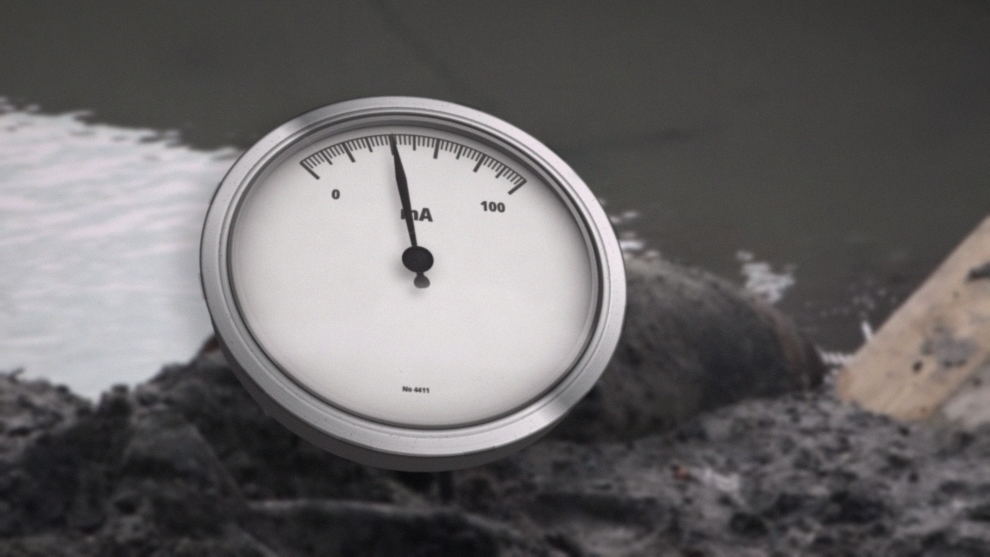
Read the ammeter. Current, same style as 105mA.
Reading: 40mA
